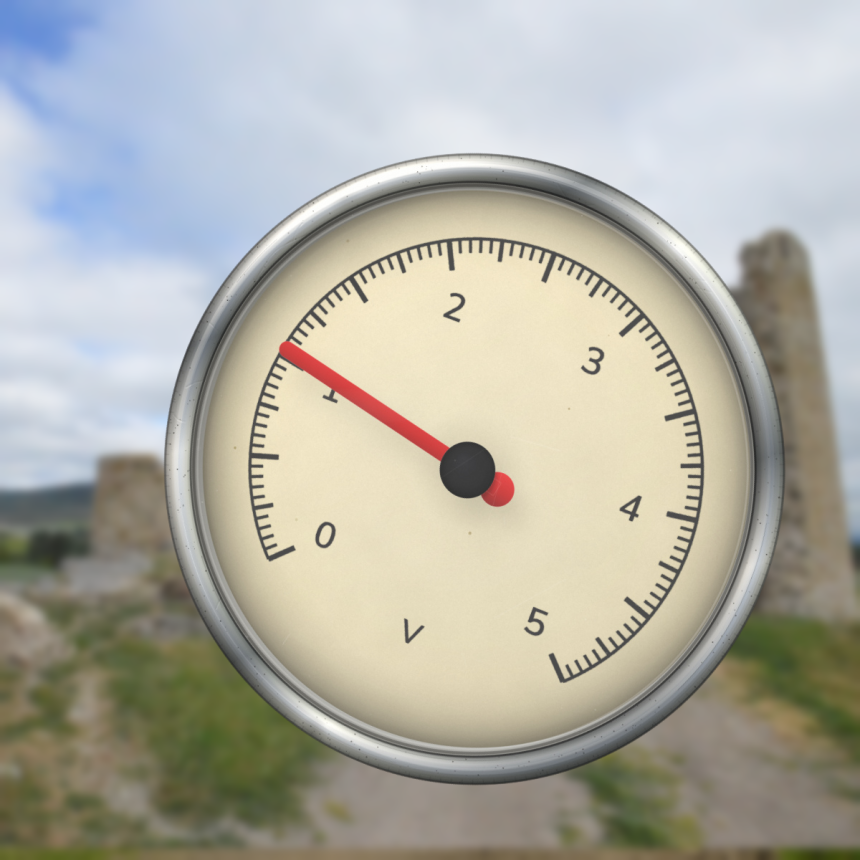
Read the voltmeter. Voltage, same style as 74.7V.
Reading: 1.05V
